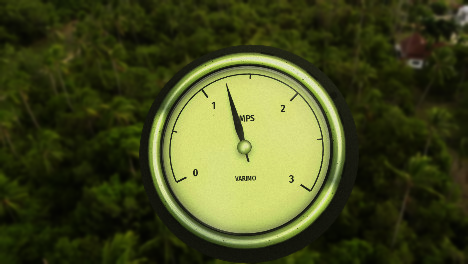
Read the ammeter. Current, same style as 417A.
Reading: 1.25A
